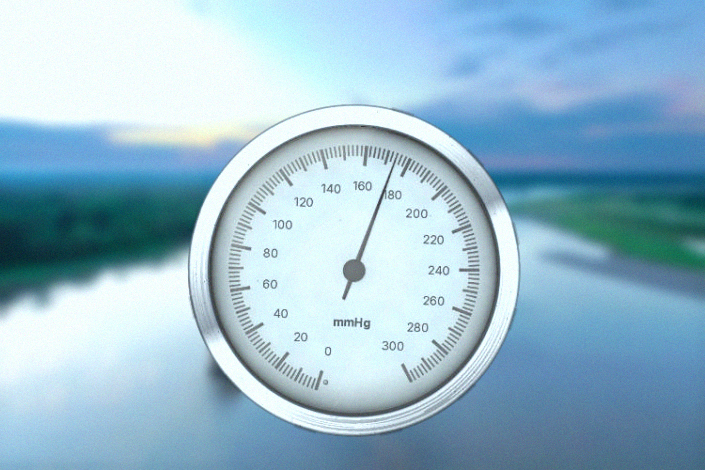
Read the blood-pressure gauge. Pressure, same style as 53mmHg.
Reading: 174mmHg
